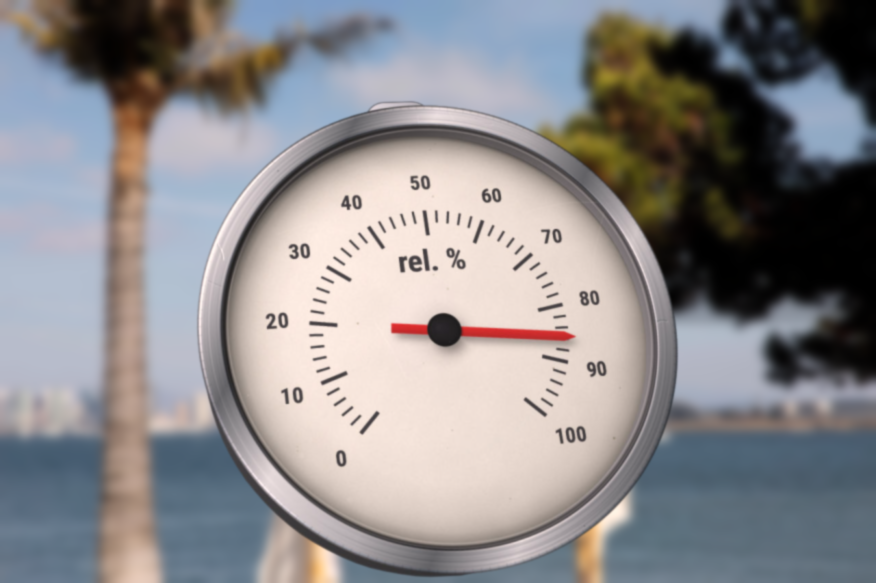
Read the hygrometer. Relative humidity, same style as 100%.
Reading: 86%
